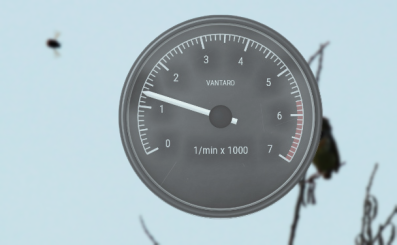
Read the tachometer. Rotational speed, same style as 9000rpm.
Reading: 1300rpm
